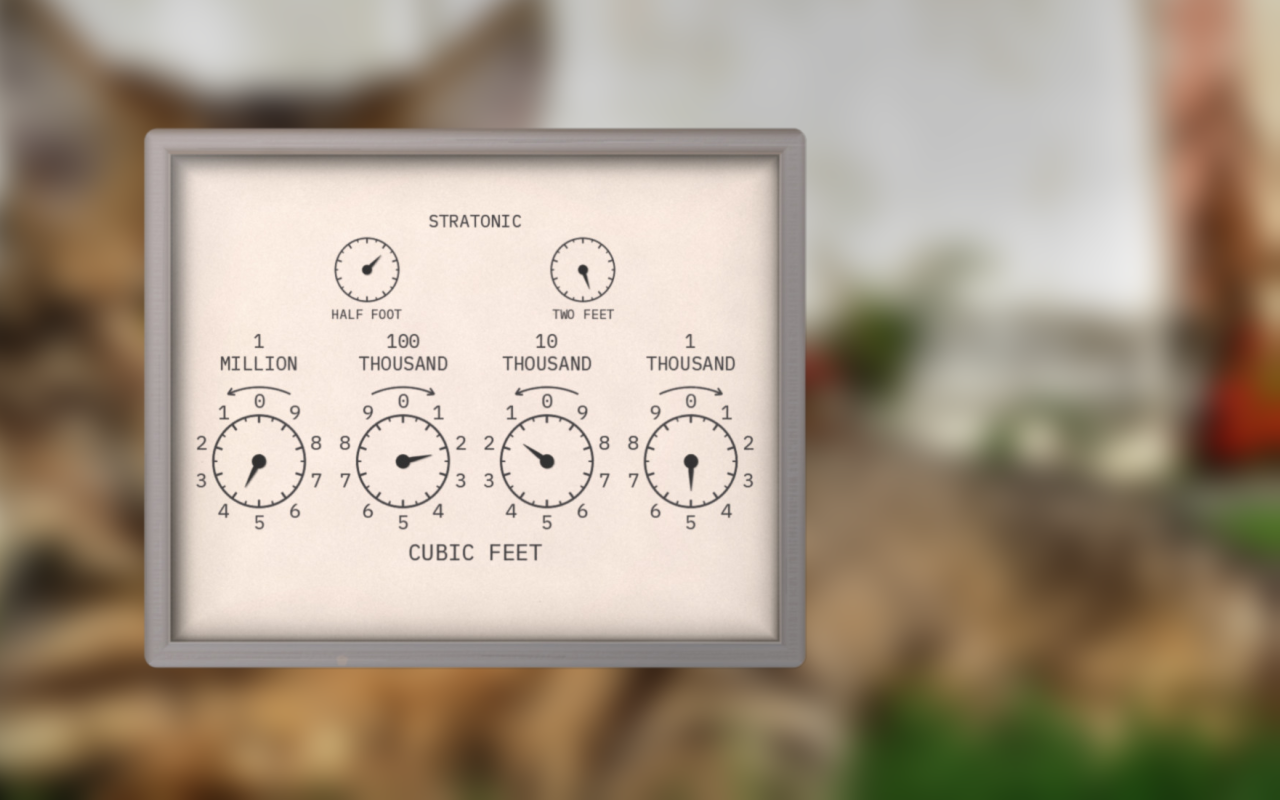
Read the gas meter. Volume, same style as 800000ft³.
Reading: 421500ft³
